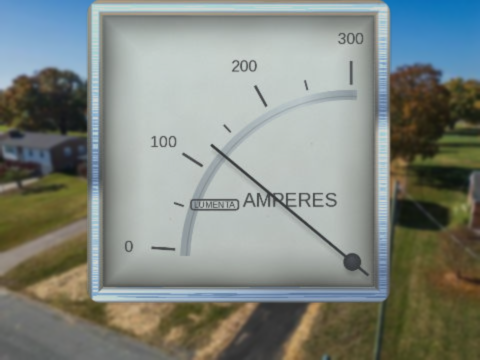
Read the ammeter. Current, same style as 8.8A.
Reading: 125A
